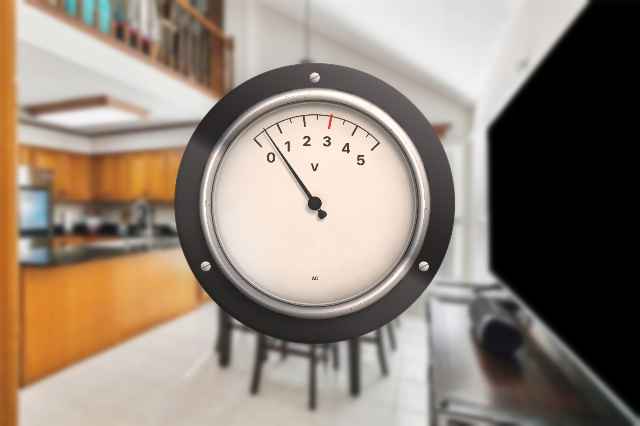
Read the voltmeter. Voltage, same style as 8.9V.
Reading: 0.5V
